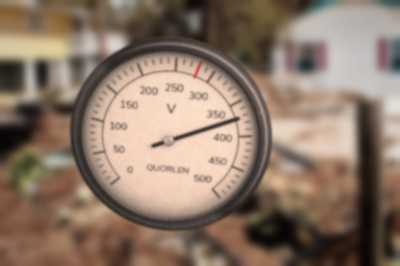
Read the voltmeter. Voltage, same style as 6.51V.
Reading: 370V
